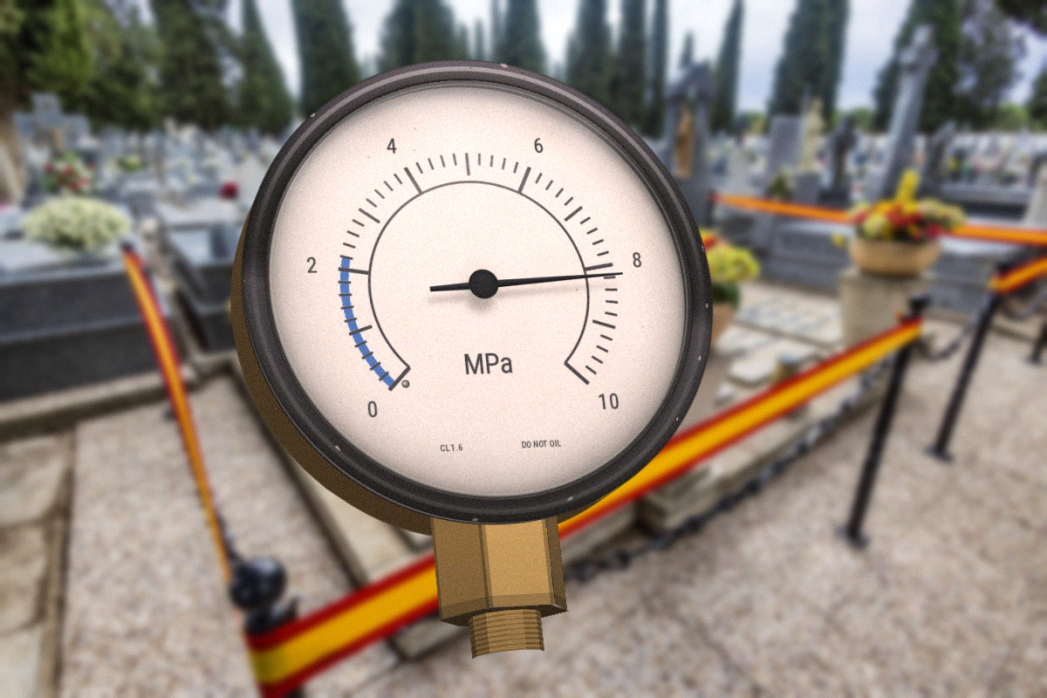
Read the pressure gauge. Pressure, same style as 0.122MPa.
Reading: 8.2MPa
